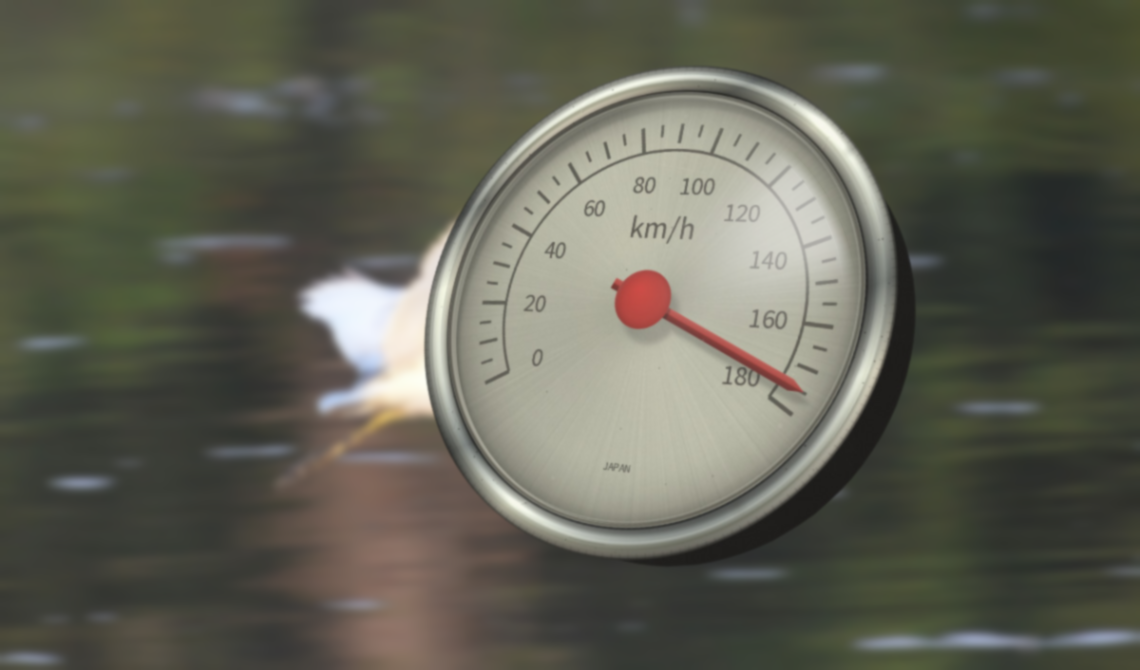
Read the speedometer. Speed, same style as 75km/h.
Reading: 175km/h
